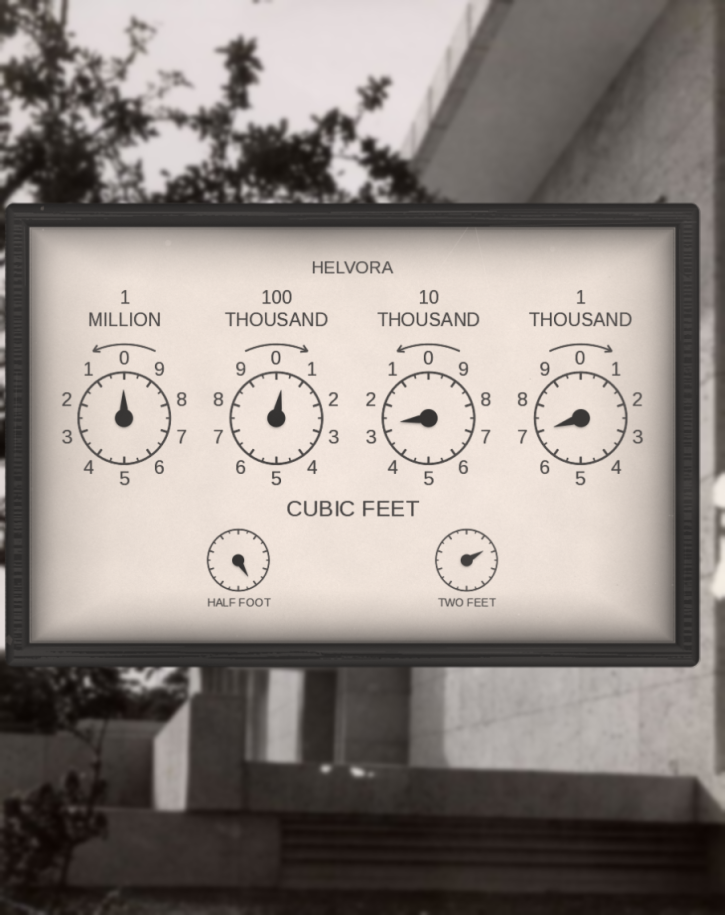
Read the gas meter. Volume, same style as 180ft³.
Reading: 2700ft³
